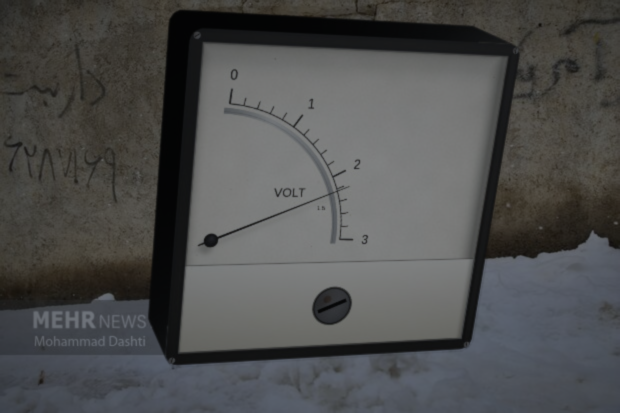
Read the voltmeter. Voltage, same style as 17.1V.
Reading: 2.2V
